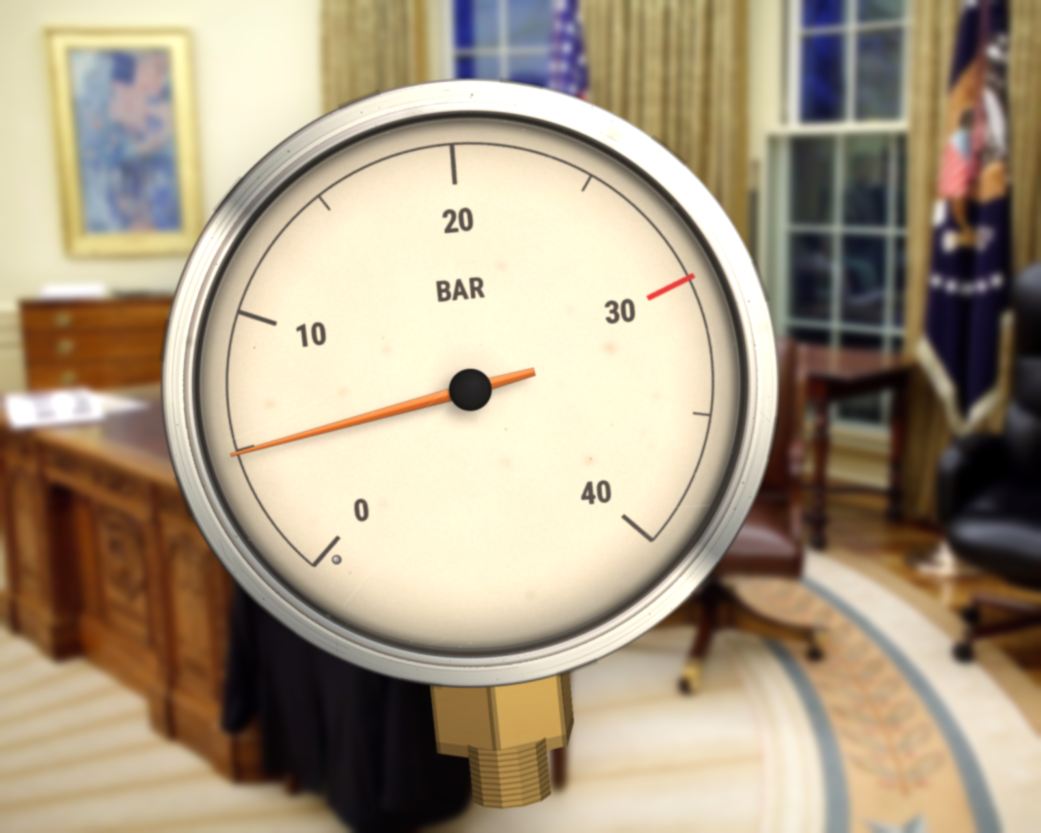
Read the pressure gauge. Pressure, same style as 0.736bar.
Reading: 5bar
